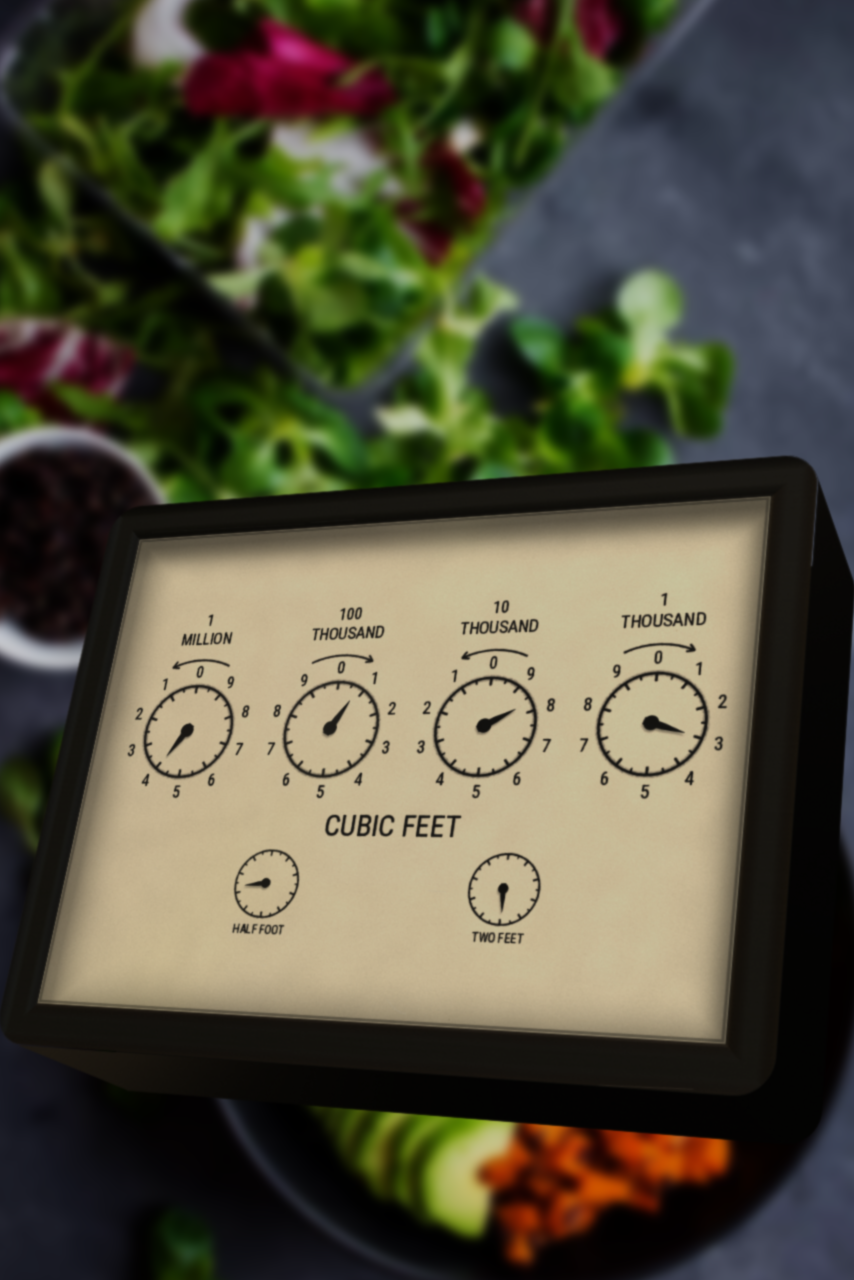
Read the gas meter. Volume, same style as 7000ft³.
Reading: 408300ft³
